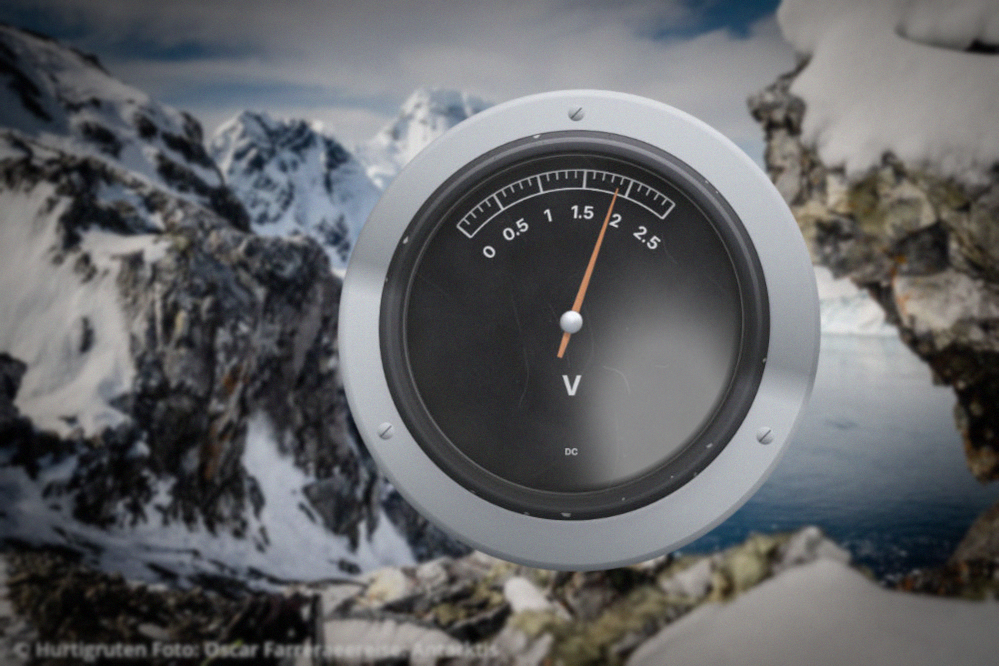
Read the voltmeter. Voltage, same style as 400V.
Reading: 1.9V
